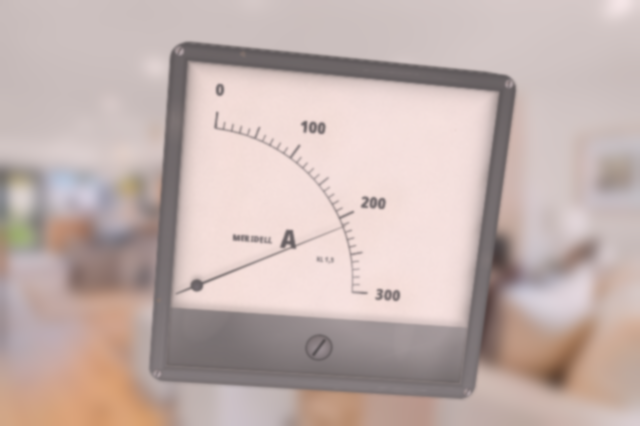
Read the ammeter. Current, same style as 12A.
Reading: 210A
